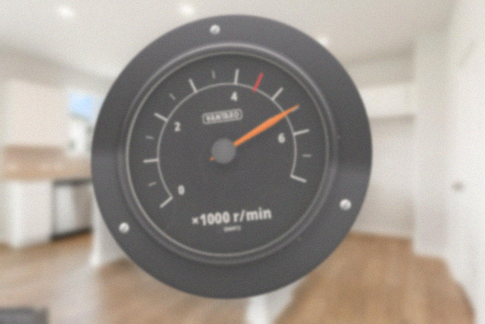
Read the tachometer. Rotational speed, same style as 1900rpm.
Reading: 5500rpm
